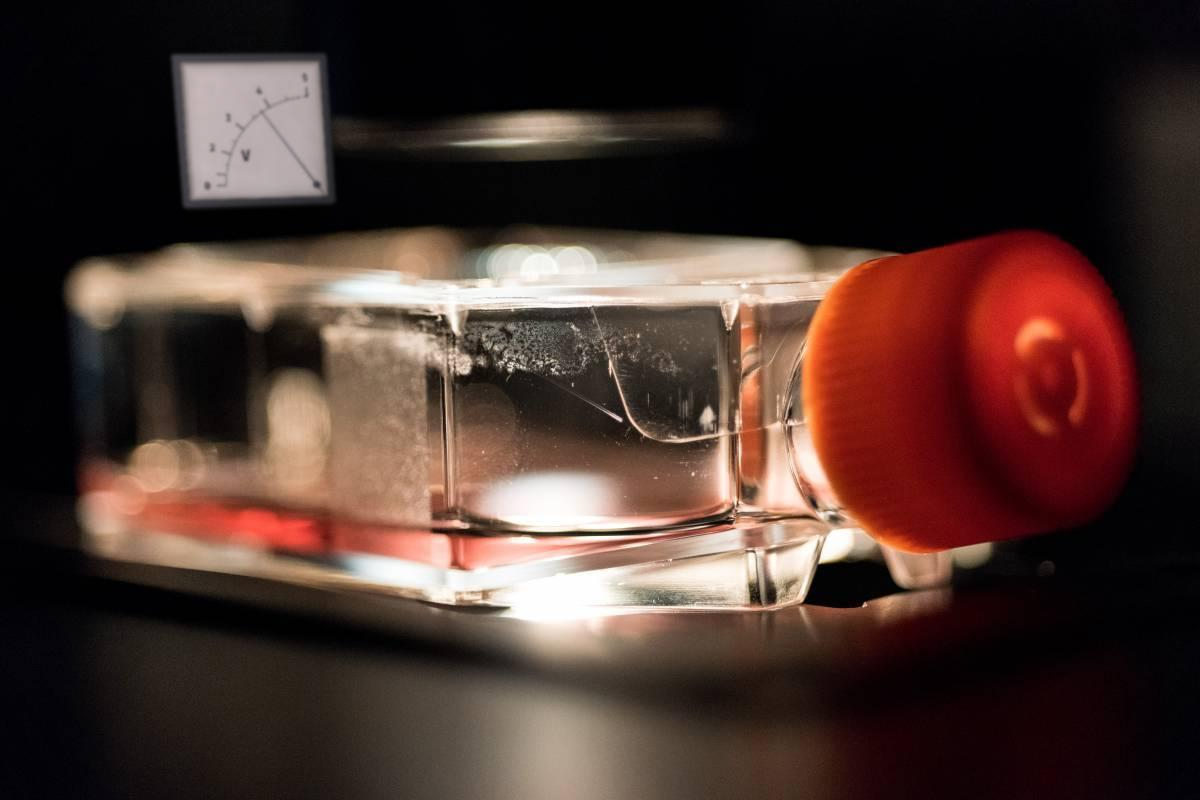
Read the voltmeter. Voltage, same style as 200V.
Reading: 3.75V
